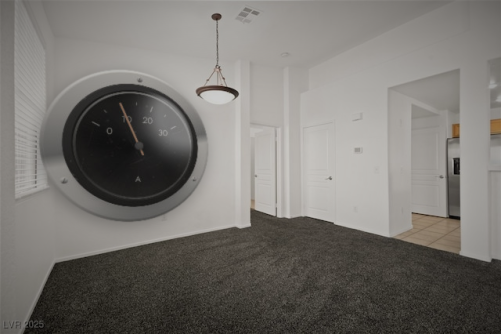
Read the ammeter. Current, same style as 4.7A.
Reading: 10A
